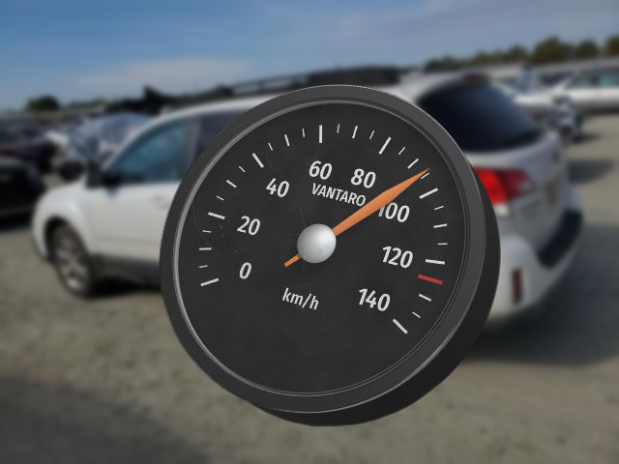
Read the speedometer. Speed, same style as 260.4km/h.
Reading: 95km/h
